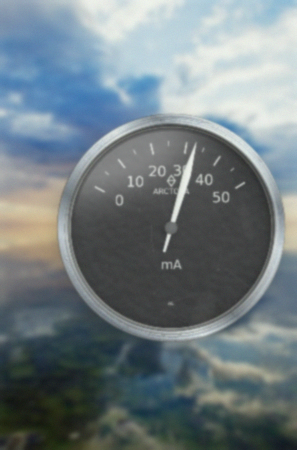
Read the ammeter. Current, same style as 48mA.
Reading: 32.5mA
